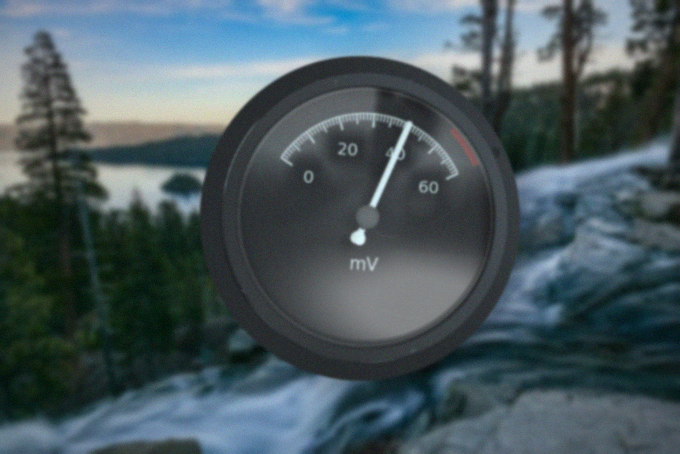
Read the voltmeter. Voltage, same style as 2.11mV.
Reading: 40mV
